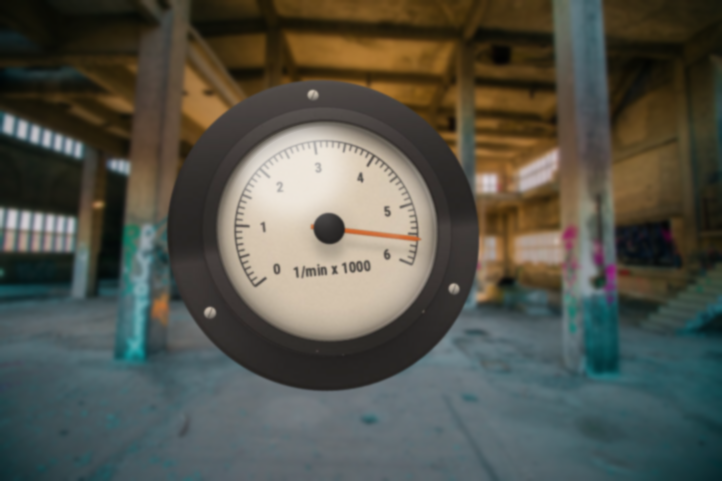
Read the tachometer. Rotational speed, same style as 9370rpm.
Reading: 5600rpm
